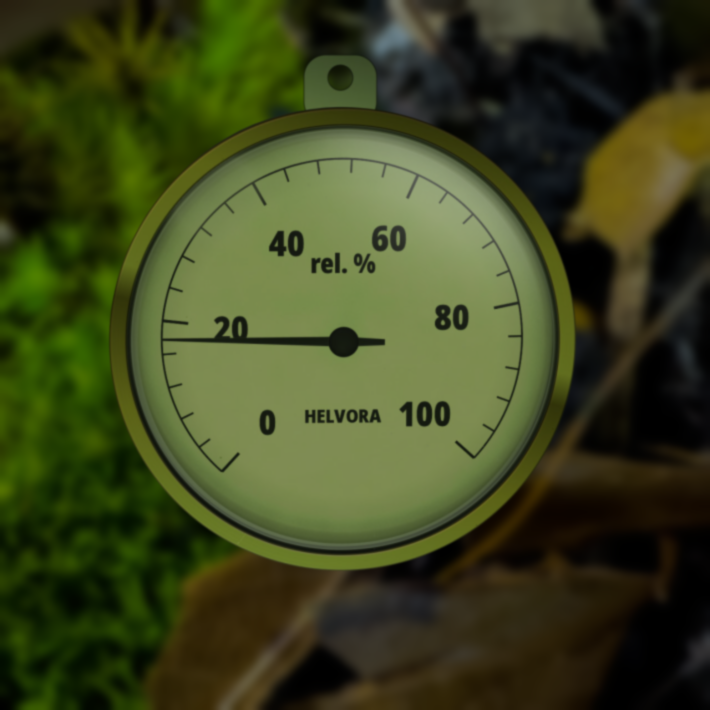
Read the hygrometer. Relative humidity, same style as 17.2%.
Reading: 18%
